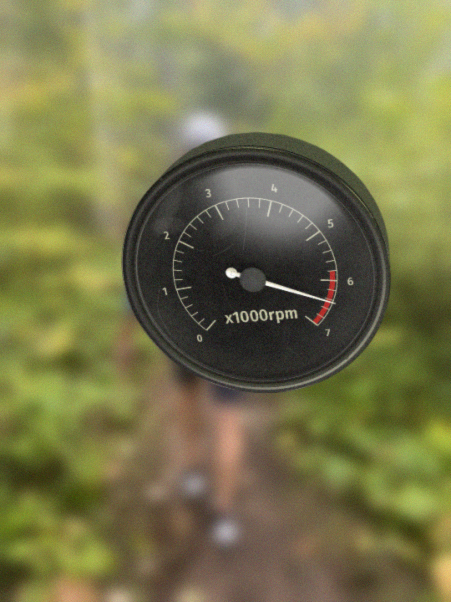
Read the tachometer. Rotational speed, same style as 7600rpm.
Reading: 6400rpm
